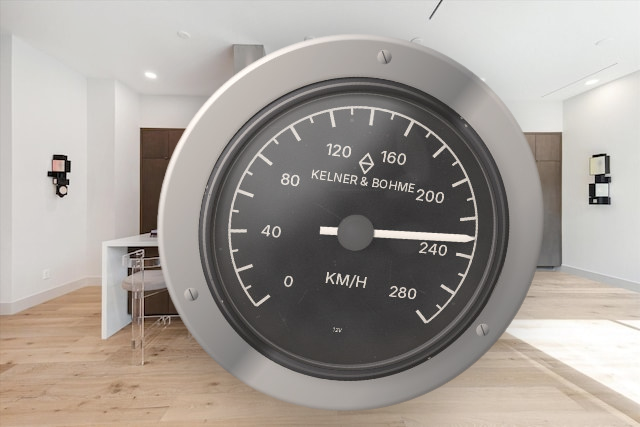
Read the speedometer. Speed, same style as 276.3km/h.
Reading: 230km/h
